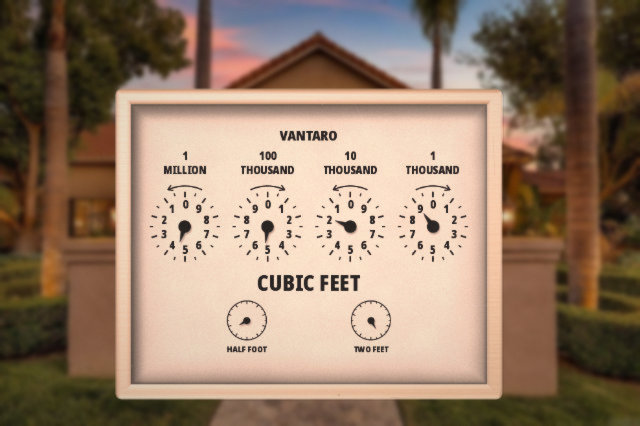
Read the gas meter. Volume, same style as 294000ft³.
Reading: 451900ft³
